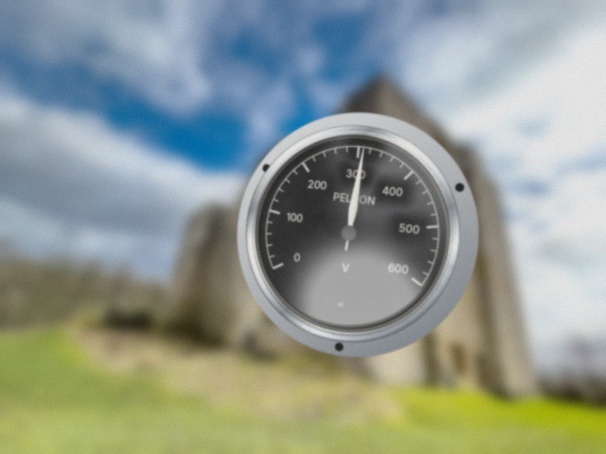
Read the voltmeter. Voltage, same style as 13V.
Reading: 310V
